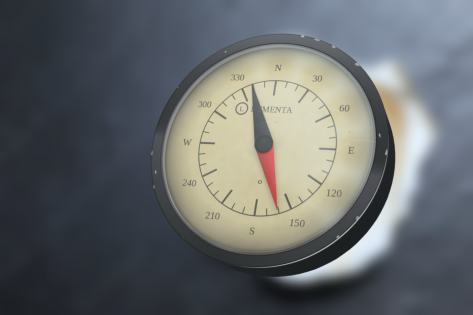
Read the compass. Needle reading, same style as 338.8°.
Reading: 160°
